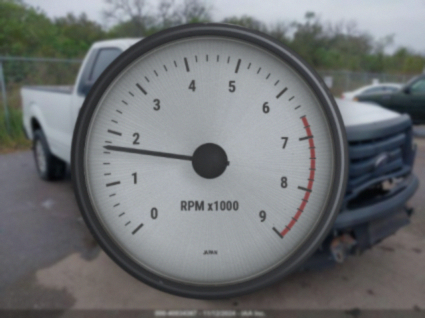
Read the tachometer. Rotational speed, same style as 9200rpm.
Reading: 1700rpm
